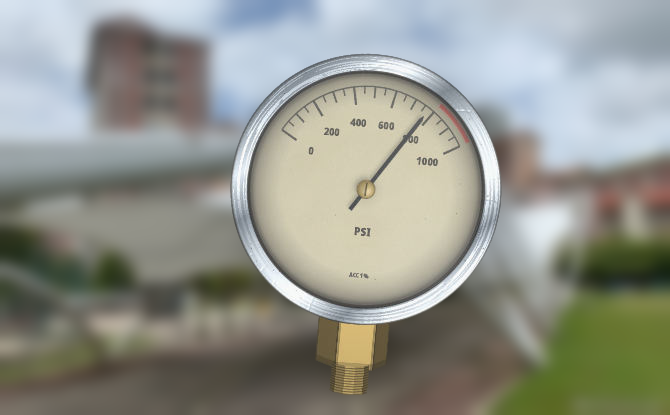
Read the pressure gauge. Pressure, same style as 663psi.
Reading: 775psi
